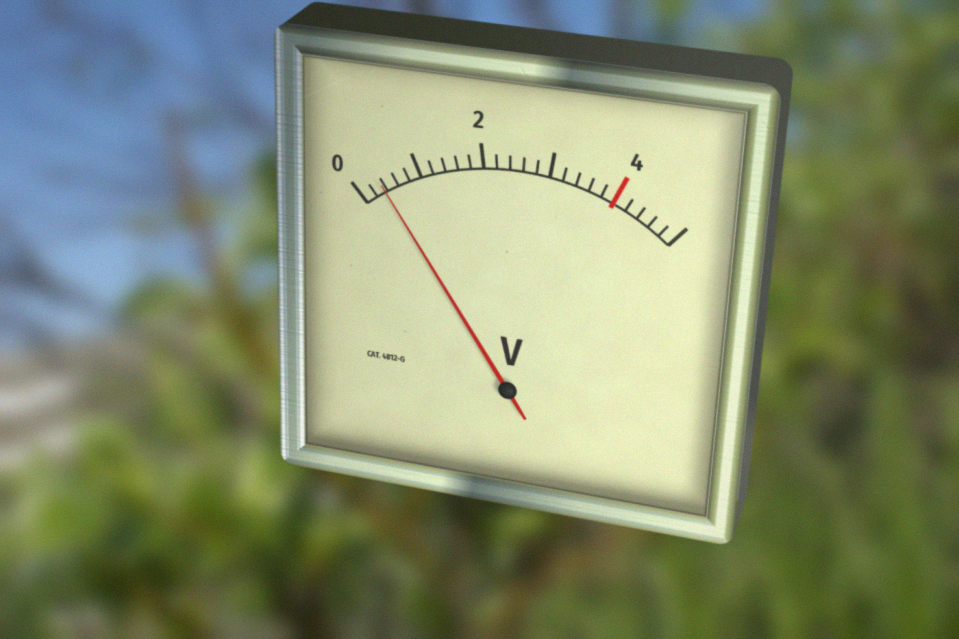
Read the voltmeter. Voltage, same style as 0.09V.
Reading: 0.4V
